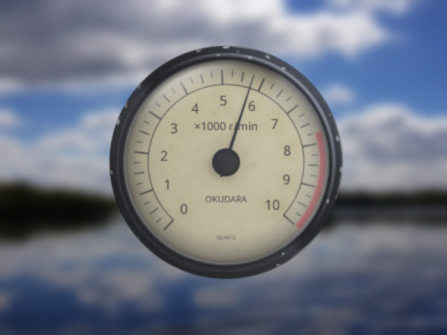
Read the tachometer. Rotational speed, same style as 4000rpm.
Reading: 5750rpm
